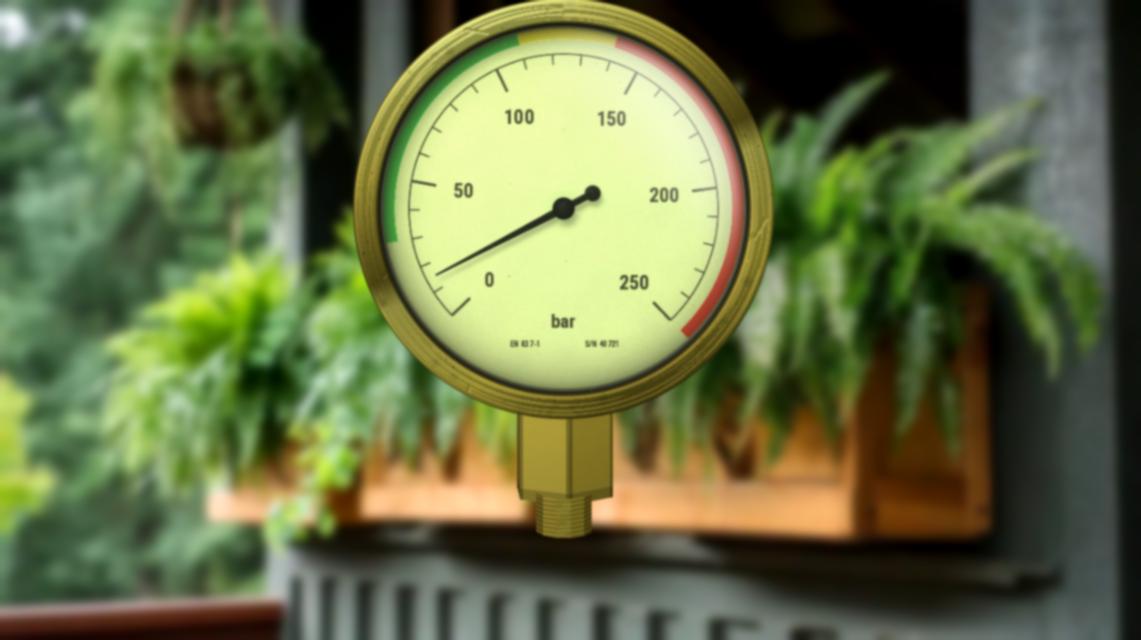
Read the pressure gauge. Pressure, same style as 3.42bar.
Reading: 15bar
